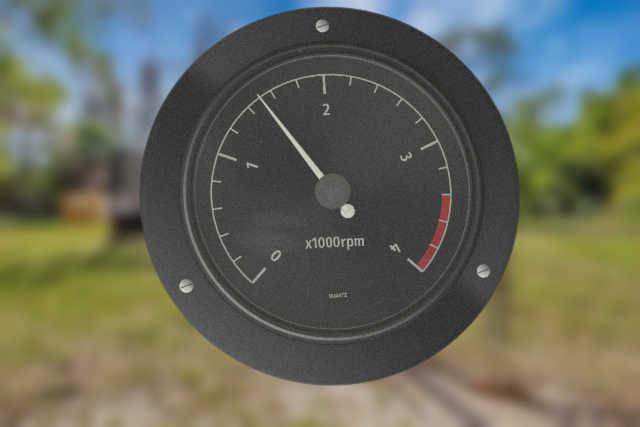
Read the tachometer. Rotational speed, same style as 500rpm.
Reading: 1500rpm
